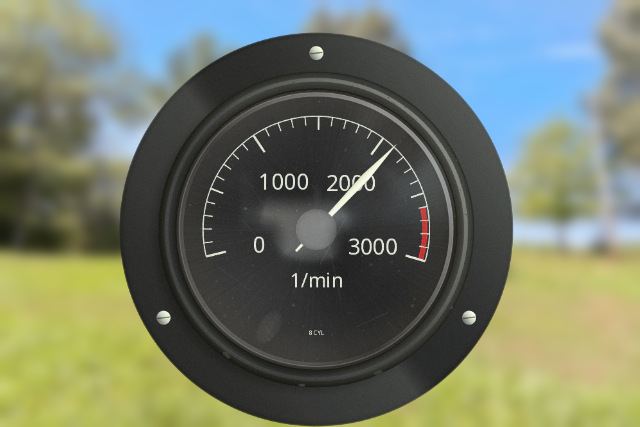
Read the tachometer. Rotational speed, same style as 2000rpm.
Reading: 2100rpm
